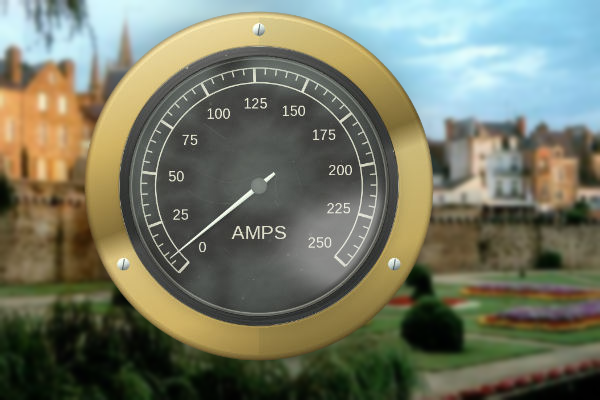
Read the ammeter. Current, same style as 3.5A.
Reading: 7.5A
